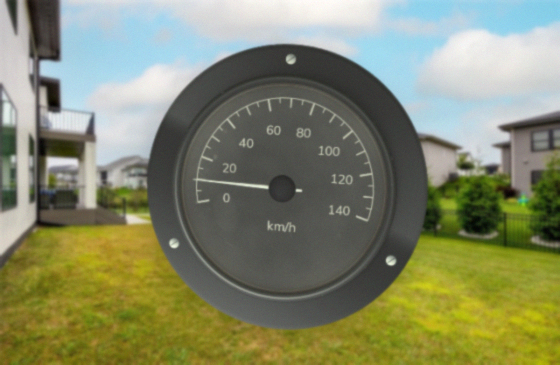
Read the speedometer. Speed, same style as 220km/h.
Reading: 10km/h
